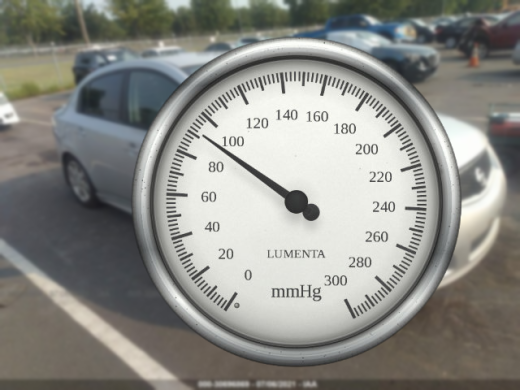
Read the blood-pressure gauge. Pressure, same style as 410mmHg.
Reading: 92mmHg
